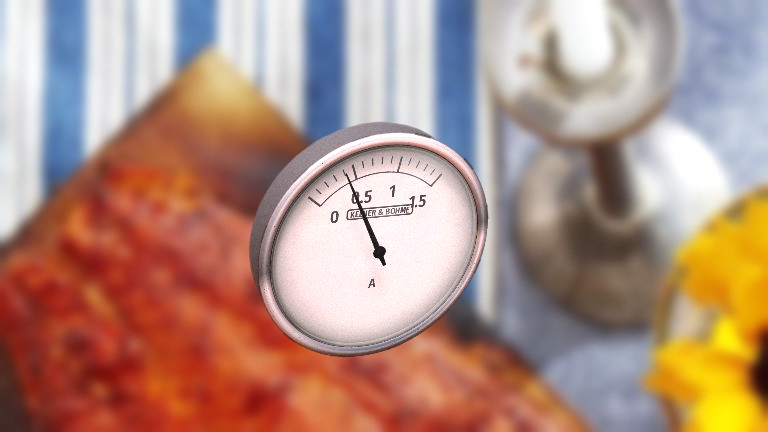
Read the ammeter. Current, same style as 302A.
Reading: 0.4A
